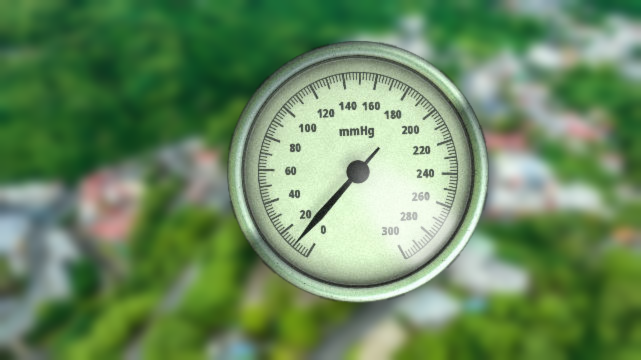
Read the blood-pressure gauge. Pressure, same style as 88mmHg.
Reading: 10mmHg
